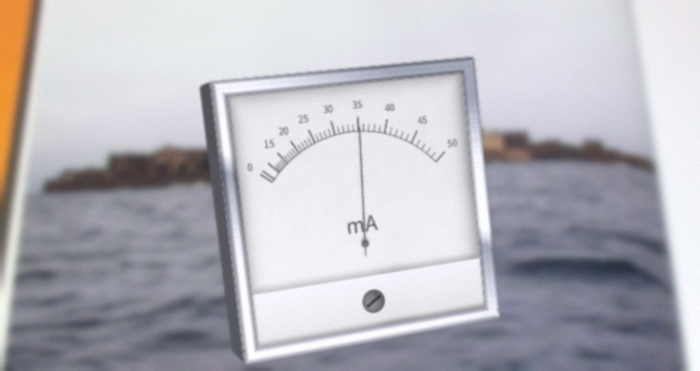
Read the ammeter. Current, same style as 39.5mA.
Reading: 35mA
